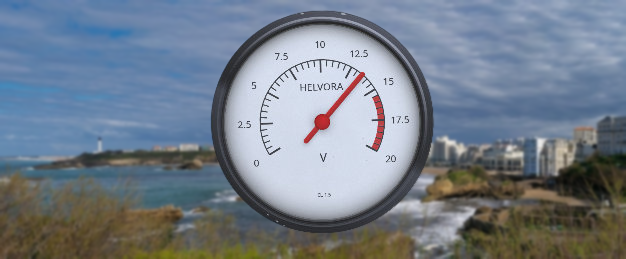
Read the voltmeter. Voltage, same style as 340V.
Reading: 13.5V
